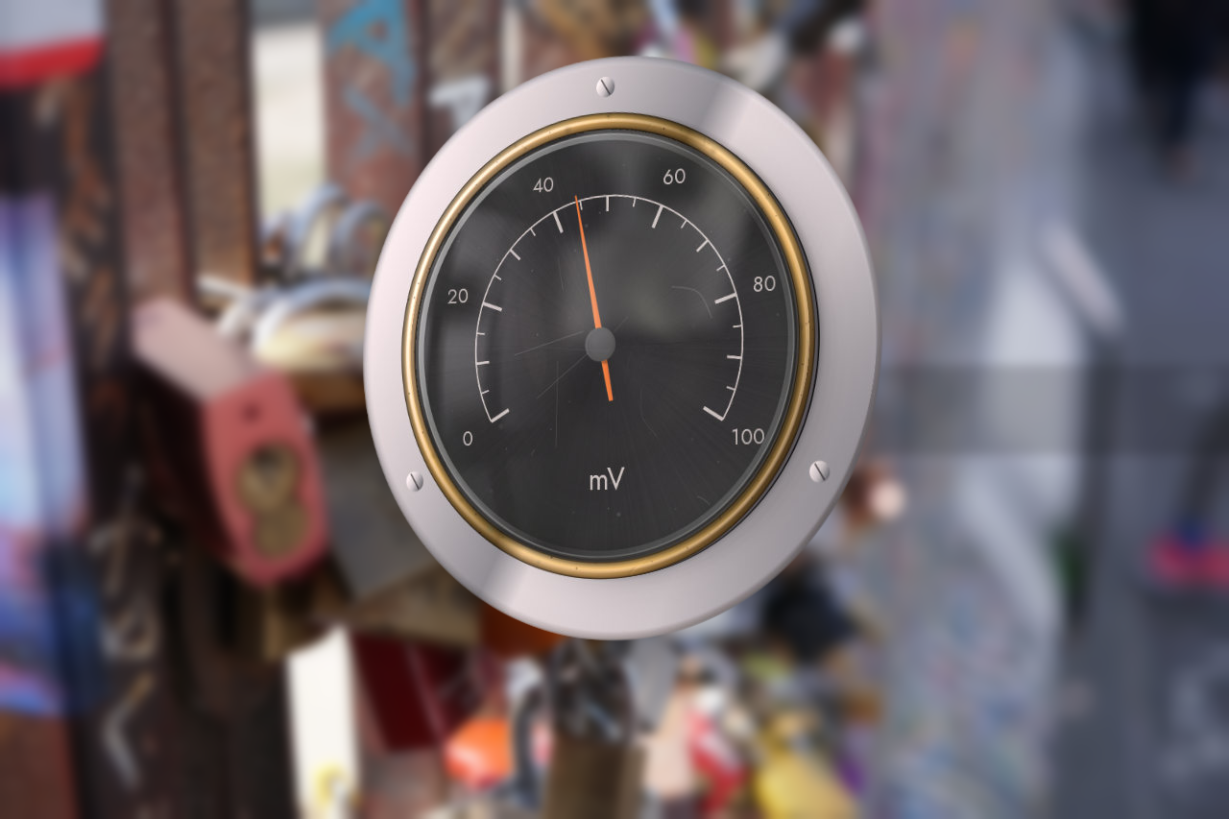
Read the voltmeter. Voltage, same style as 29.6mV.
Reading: 45mV
